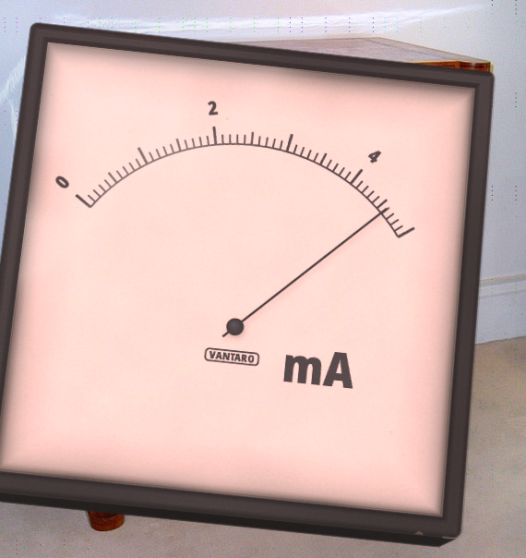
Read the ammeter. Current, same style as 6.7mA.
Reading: 4.6mA
